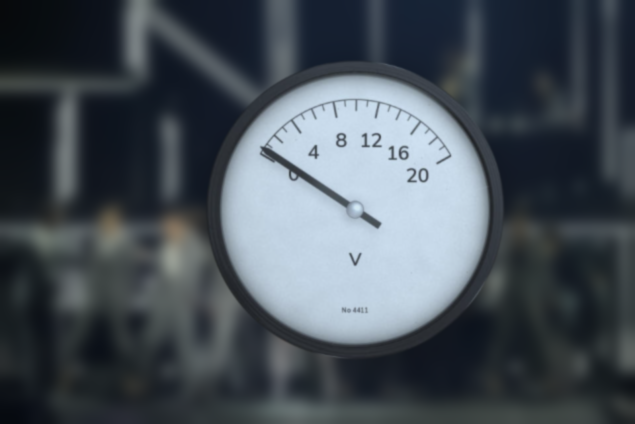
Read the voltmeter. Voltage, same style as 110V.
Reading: 0.5V
